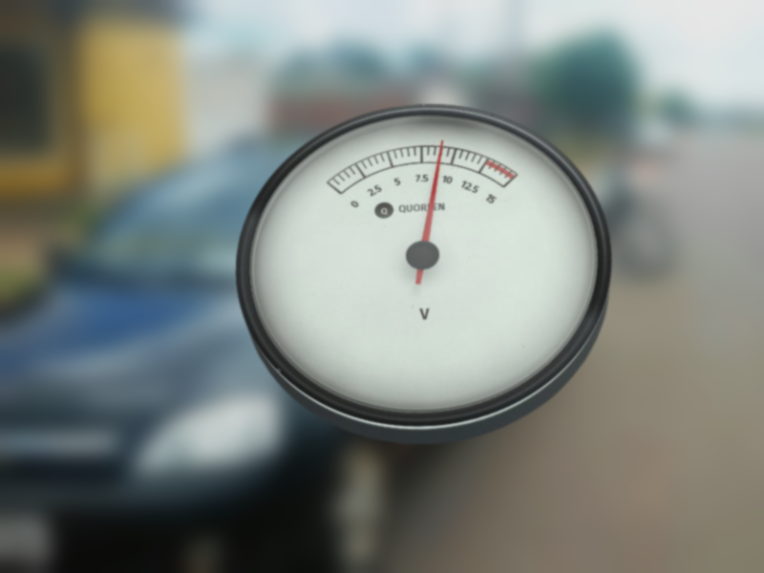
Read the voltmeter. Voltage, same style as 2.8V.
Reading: 9V
